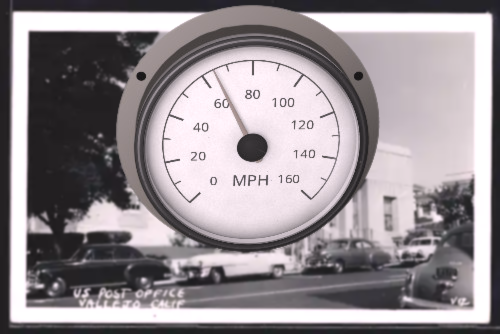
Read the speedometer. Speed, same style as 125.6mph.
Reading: 65mph
